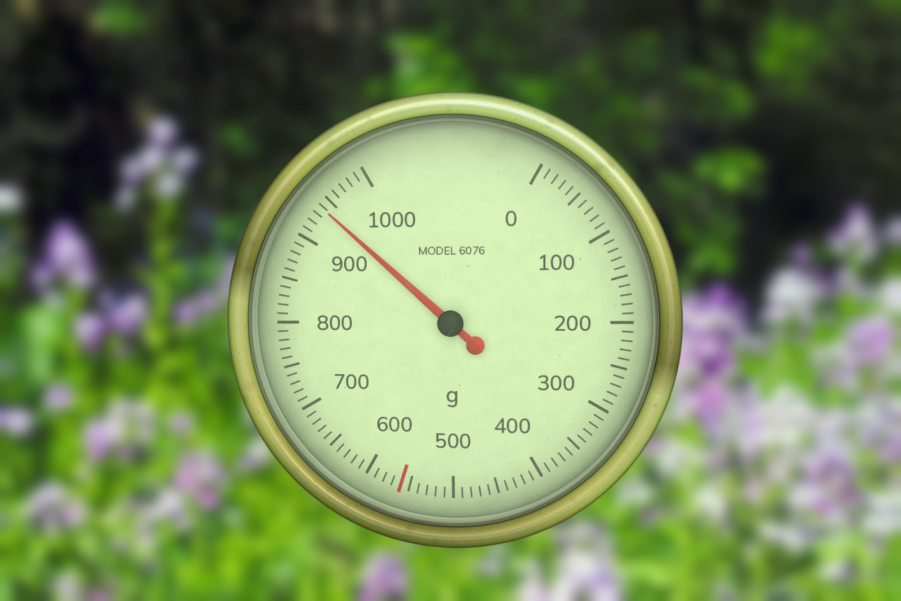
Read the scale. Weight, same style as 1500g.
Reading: 940g
